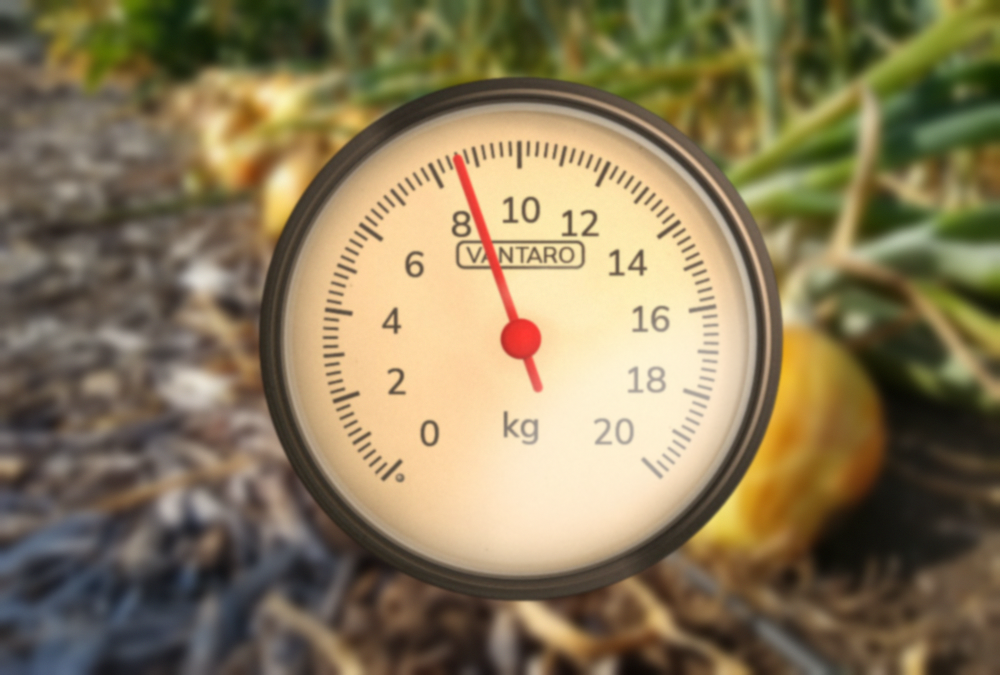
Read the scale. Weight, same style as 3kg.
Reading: 8.6kg
